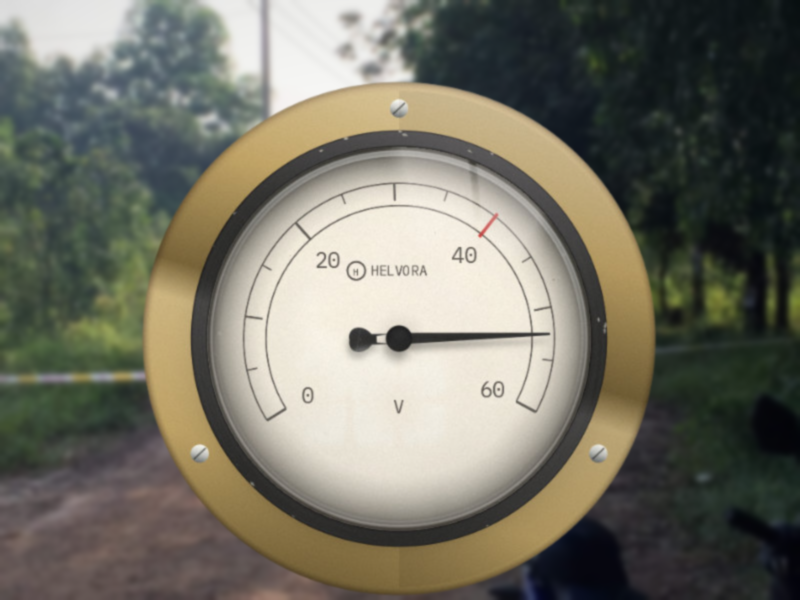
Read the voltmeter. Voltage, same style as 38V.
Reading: 52.5V
